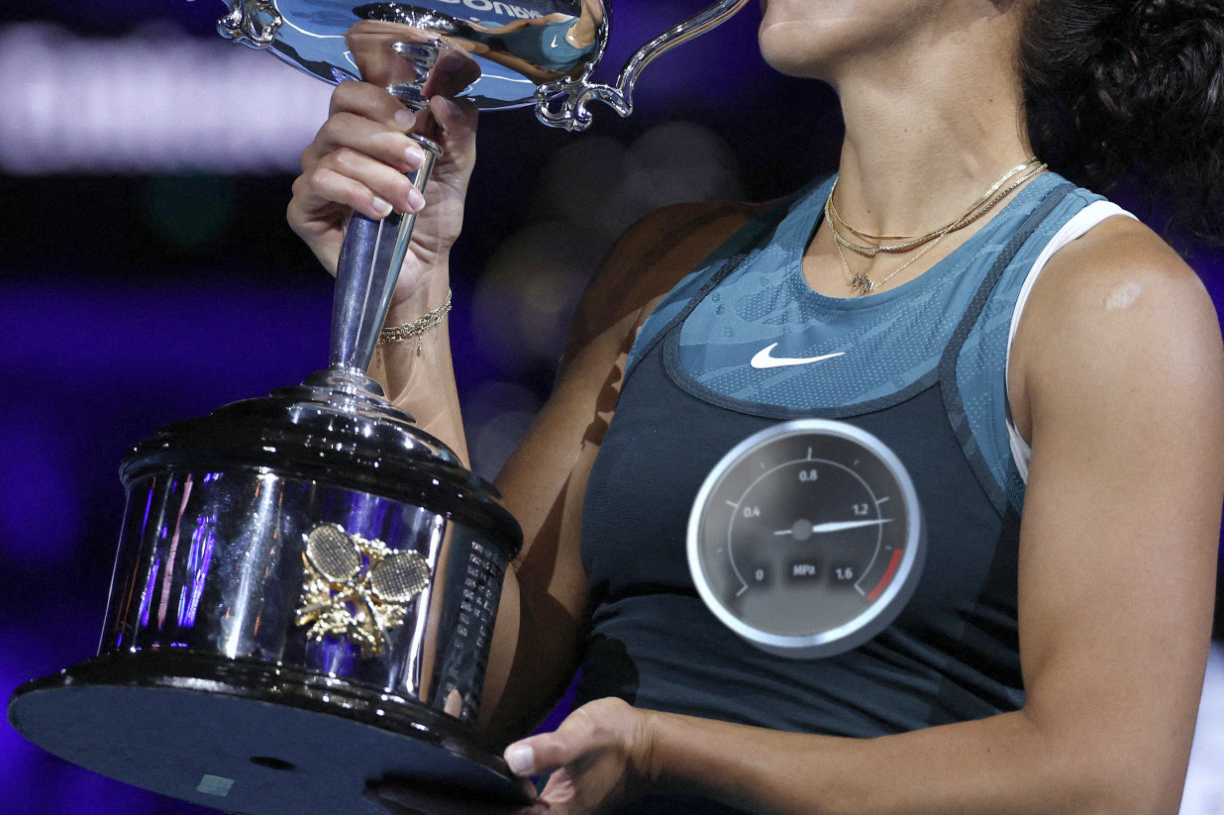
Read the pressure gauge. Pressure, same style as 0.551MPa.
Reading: 1.3MPa
